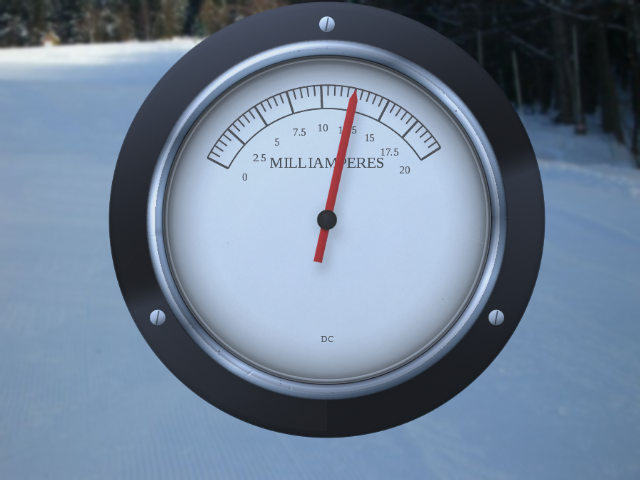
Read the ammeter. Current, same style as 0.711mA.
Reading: 12.5mA
